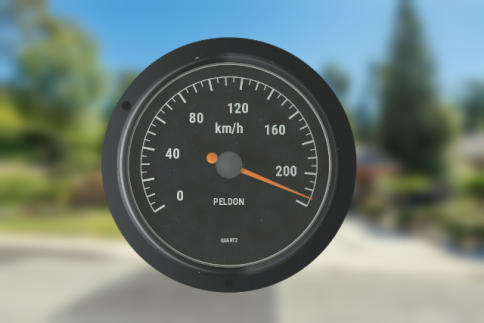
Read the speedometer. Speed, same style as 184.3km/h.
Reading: 215km/h
